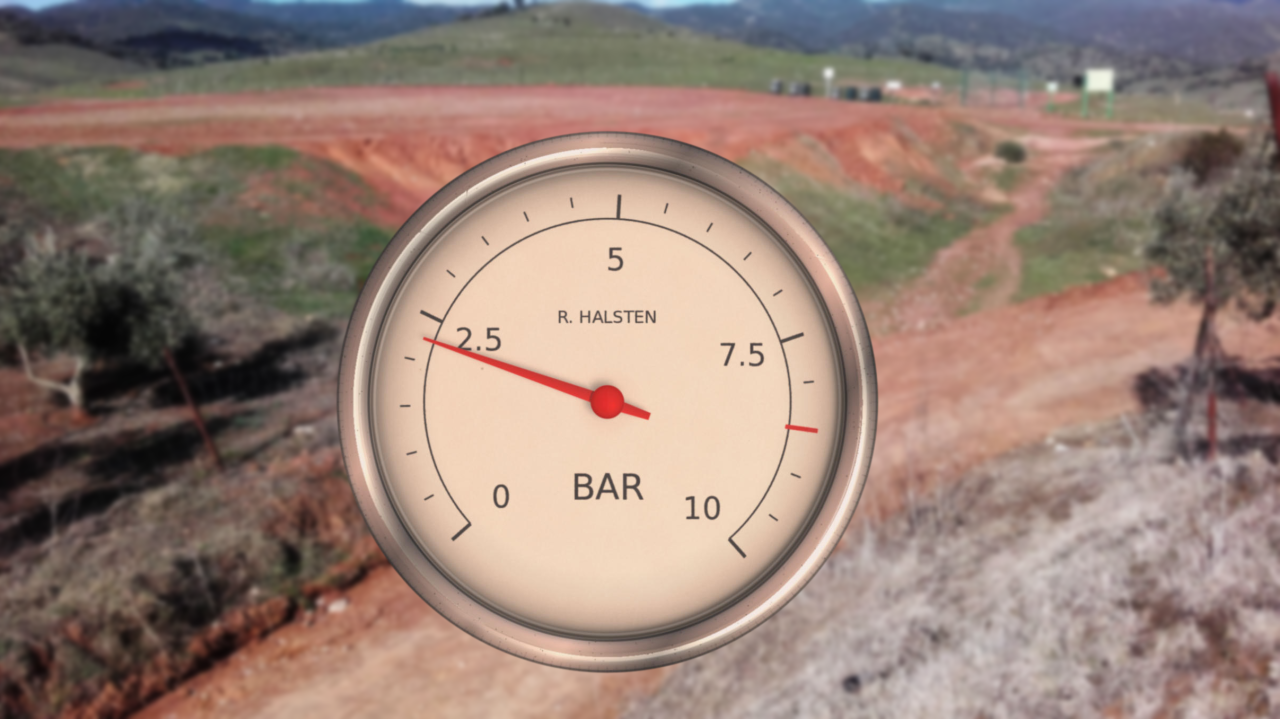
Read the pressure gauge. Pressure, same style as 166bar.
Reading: 2.25bar
